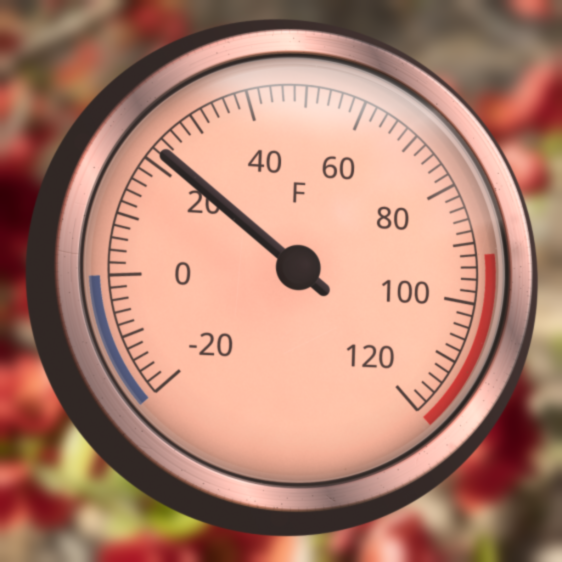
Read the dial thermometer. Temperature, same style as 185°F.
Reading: 22°F
